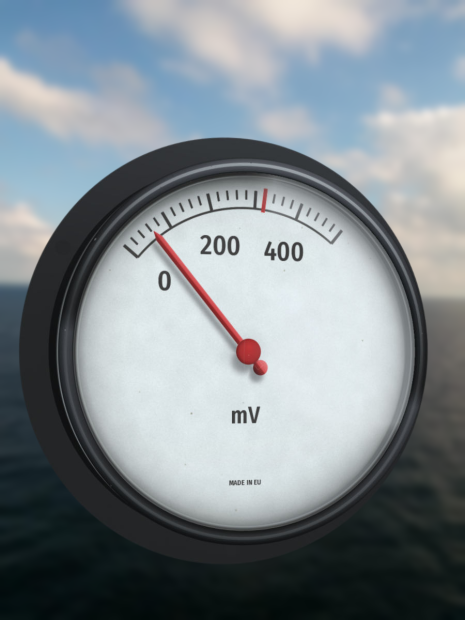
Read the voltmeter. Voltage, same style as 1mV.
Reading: 60mV
